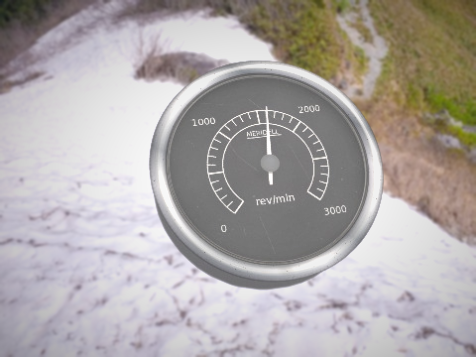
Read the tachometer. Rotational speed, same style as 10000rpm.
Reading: 1600rpm
